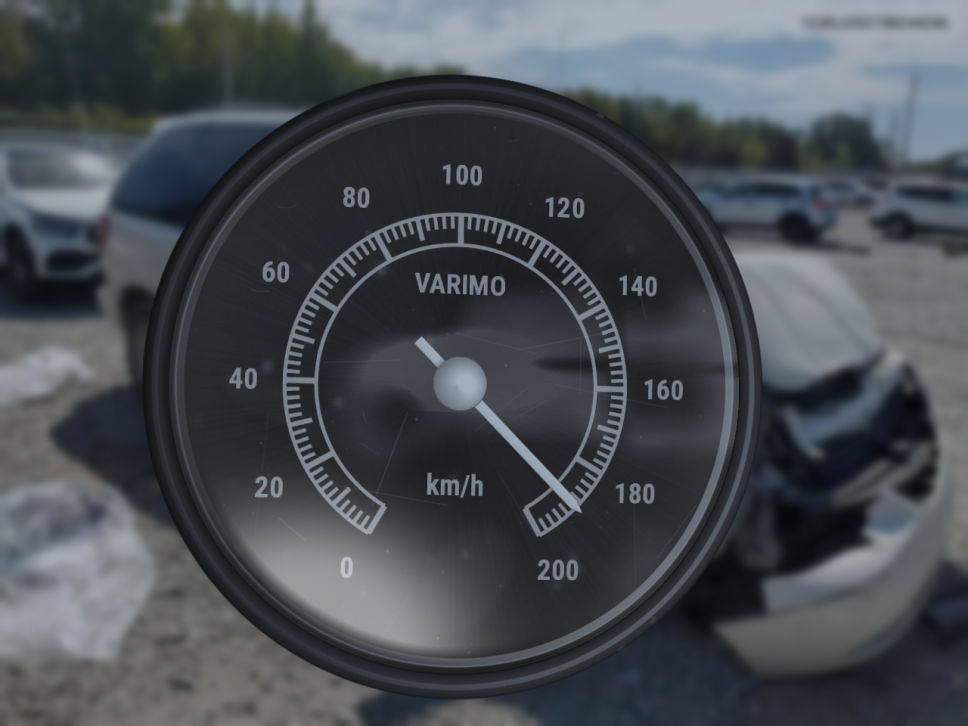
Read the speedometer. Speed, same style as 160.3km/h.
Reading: 190km/h
